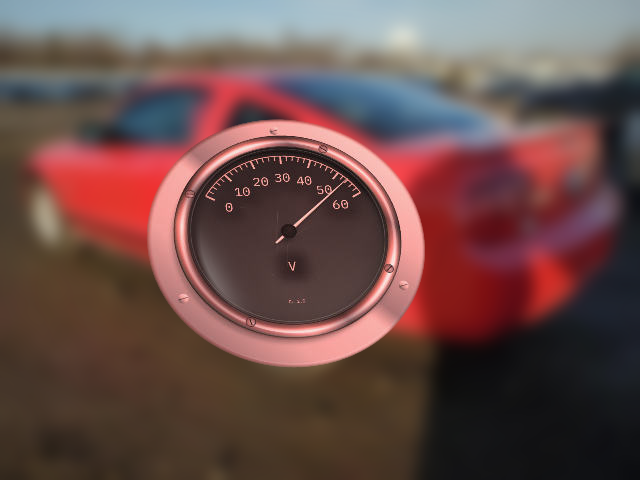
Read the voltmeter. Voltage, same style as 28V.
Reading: 54V
